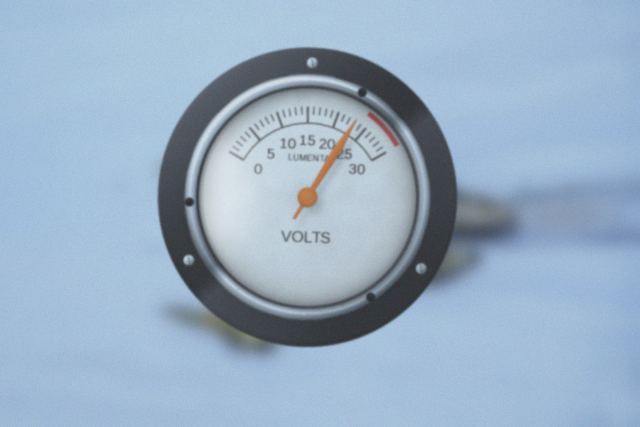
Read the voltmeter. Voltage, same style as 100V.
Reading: 23V
